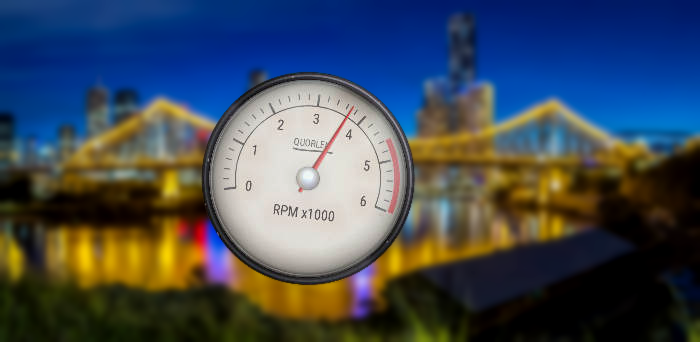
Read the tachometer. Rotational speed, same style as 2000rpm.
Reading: 3700rpm
